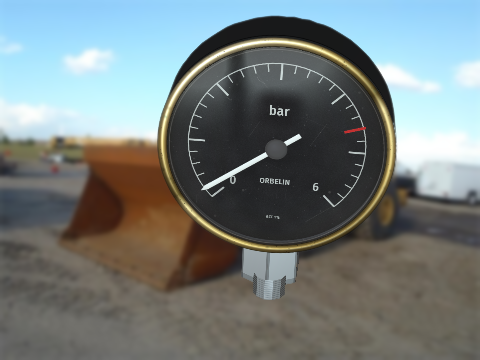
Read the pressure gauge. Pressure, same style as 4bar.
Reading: 0.2bar
